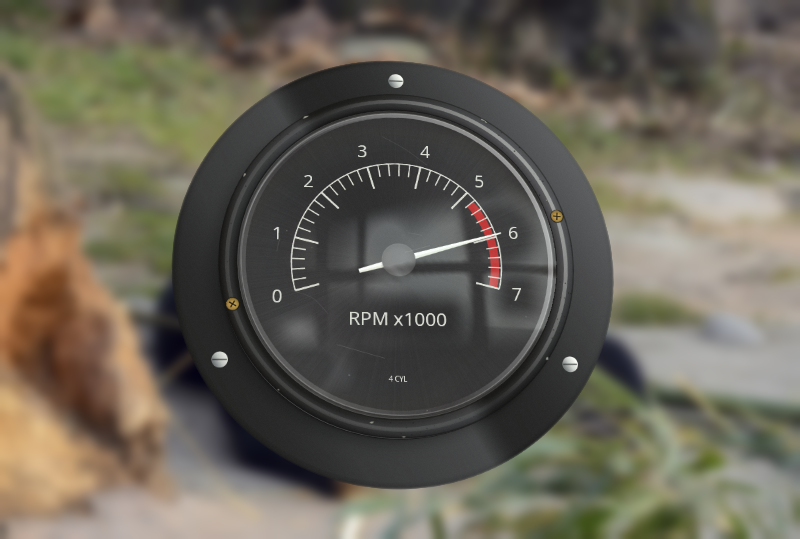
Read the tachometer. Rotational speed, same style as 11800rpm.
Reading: 6000rpm
